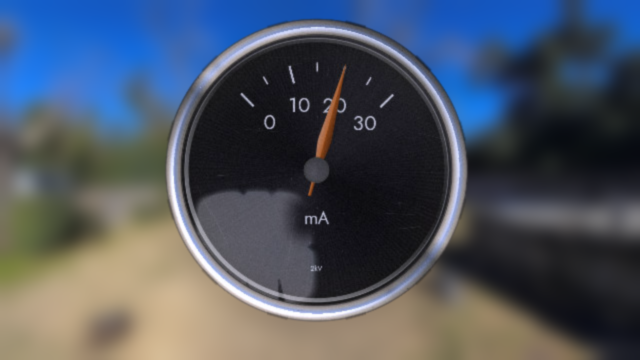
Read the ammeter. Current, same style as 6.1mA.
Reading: 20mA
